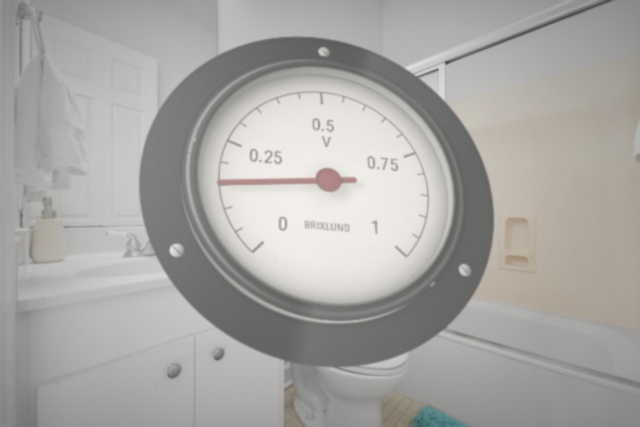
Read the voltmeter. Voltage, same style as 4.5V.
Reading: 0.15V
